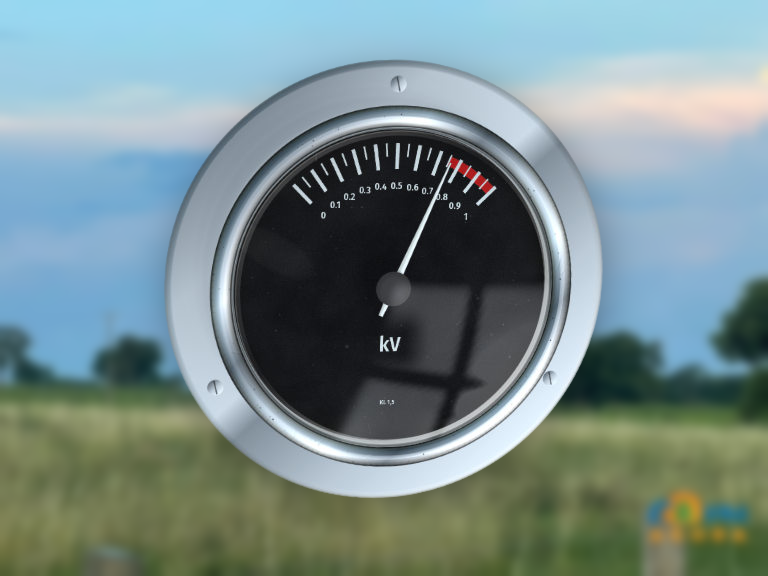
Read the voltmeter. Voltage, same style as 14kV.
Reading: 0.75kV
